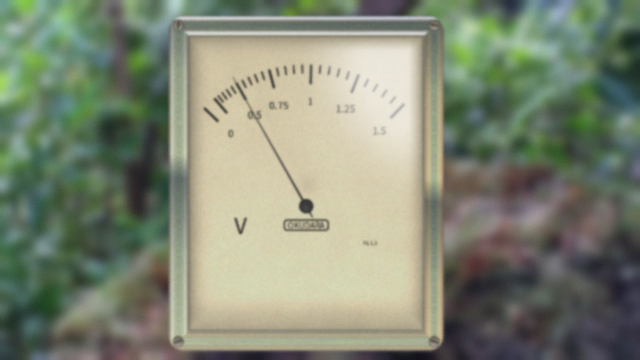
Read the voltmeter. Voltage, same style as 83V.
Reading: 0.5V
